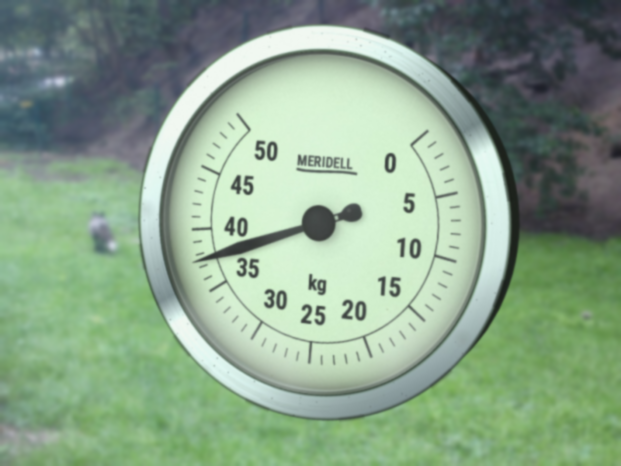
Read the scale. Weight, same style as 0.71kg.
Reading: 37.5kg
